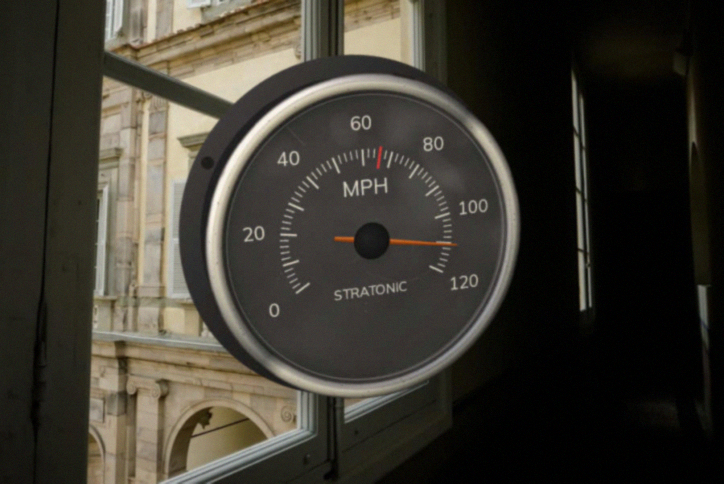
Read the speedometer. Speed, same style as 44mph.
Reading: 110mph
